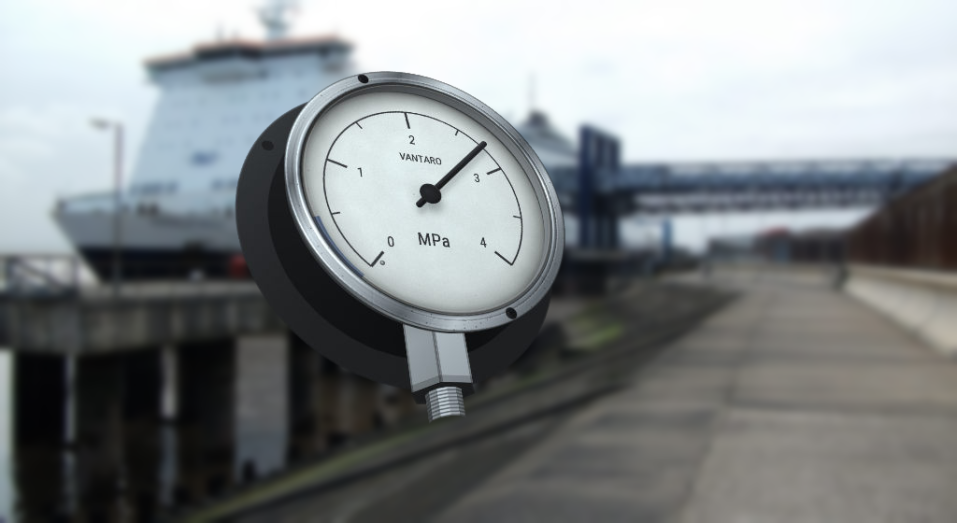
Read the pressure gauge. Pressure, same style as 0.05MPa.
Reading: 2.75MPa
